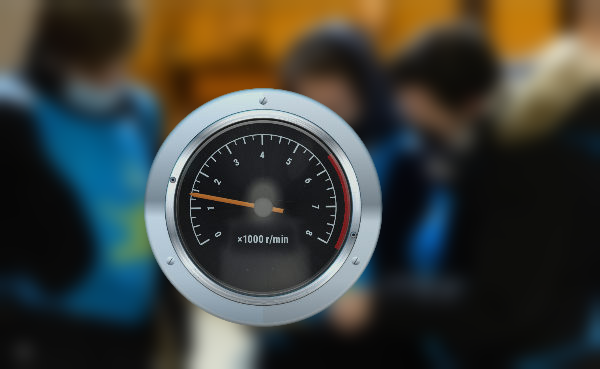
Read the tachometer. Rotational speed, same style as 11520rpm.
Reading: 1375rpm
